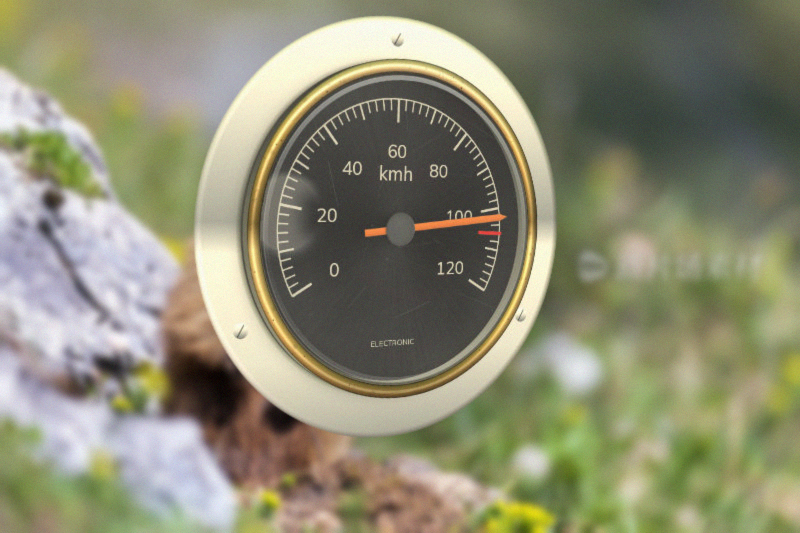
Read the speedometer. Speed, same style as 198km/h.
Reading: 102km/h
